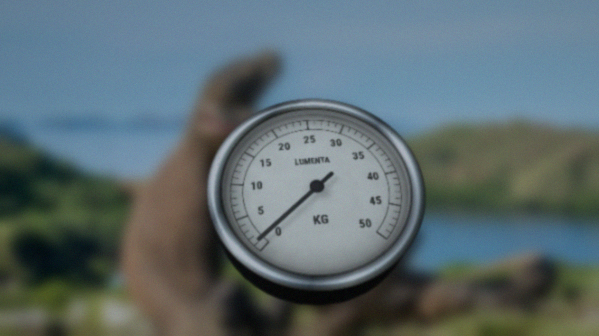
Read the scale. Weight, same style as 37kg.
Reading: 1kg
